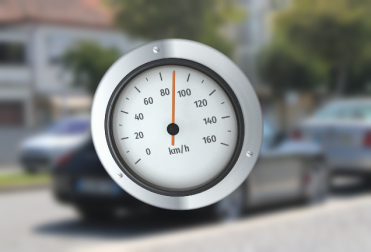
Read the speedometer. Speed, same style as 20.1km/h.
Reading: 90km/h
